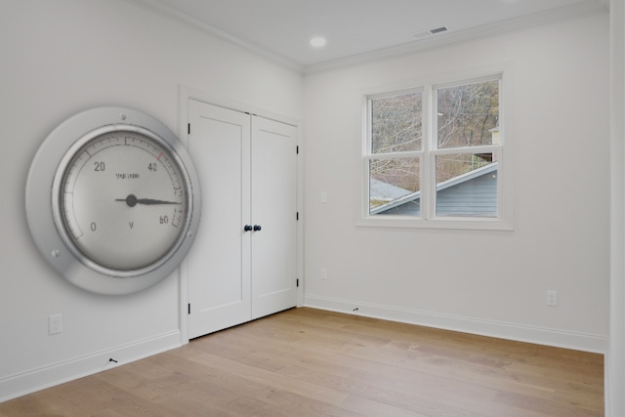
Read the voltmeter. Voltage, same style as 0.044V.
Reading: 54V
